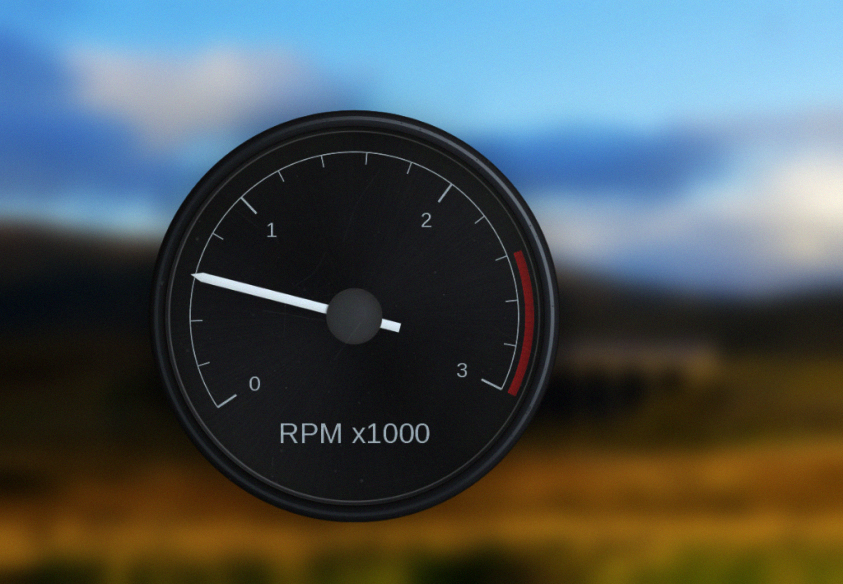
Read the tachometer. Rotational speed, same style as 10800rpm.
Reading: 600rpm
